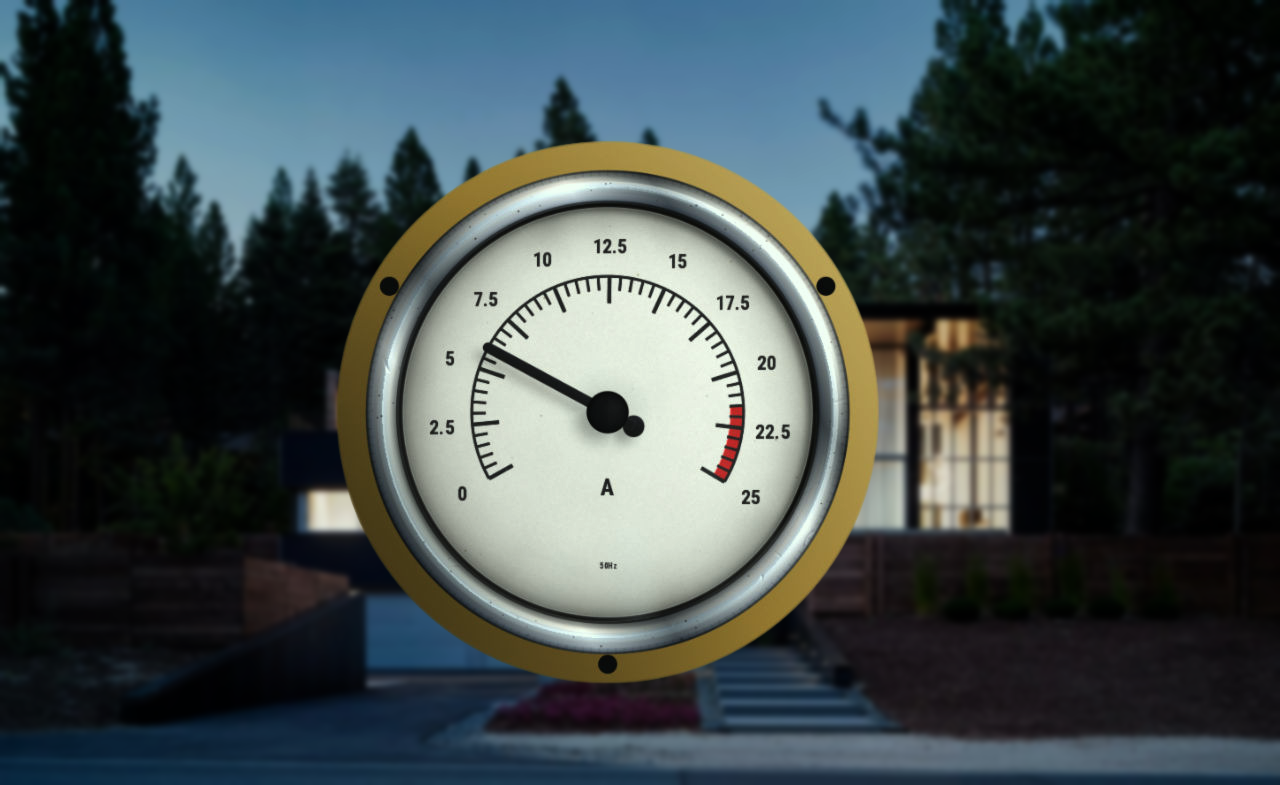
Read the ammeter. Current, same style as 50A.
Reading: 6A
